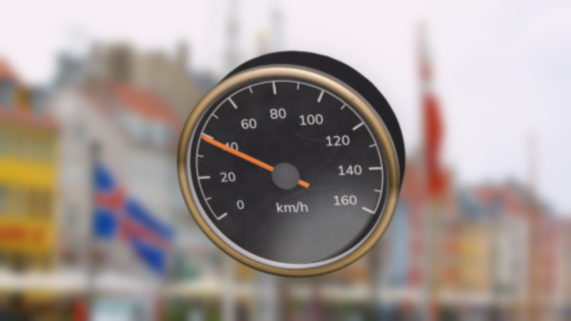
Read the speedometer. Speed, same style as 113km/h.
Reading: 40km/h
